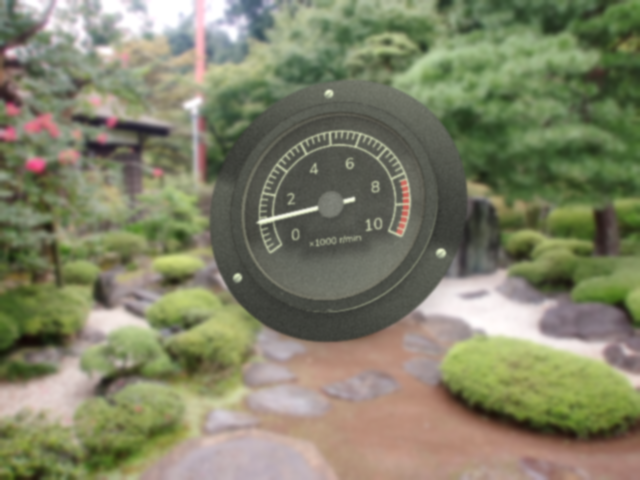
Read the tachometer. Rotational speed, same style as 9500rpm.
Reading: 1000rpm
